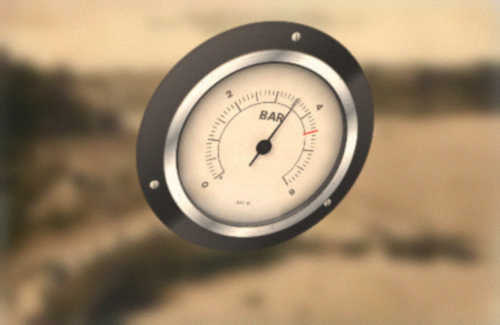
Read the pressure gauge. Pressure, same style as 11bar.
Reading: 3.5bar
